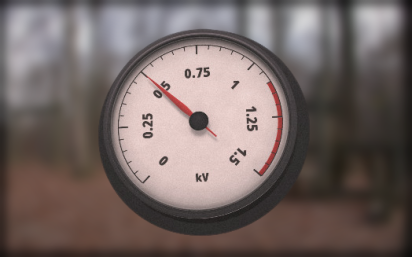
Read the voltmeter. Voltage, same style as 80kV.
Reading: 0.5kV
